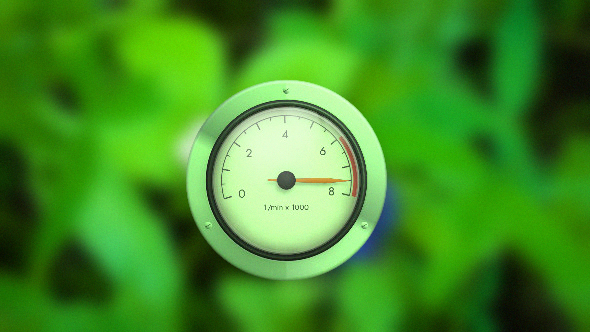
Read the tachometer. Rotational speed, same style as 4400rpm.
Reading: 7500rpm
